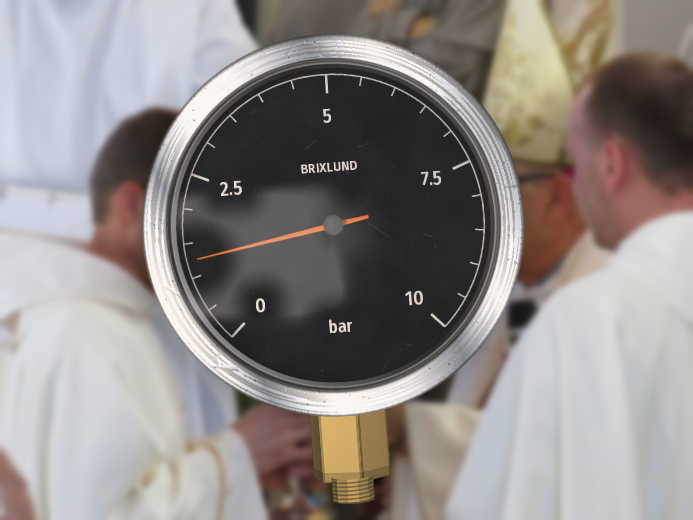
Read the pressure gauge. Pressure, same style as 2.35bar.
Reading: 1.25bar
